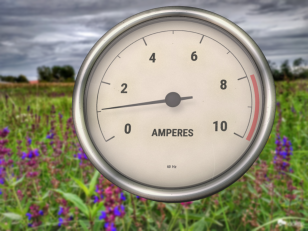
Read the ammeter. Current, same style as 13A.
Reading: 1A
